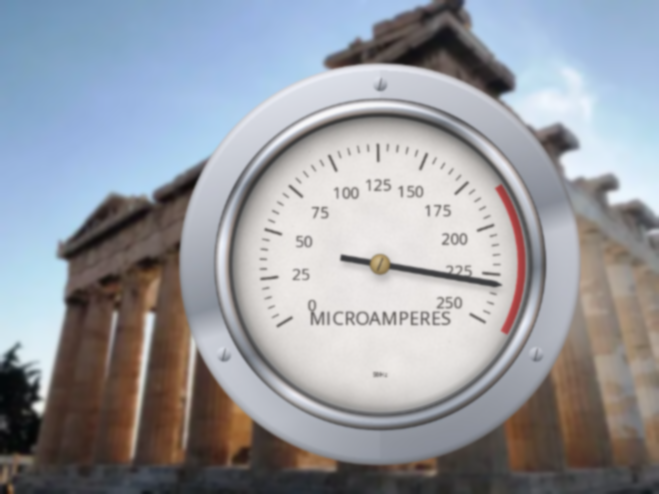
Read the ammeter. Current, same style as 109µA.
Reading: 230µA
